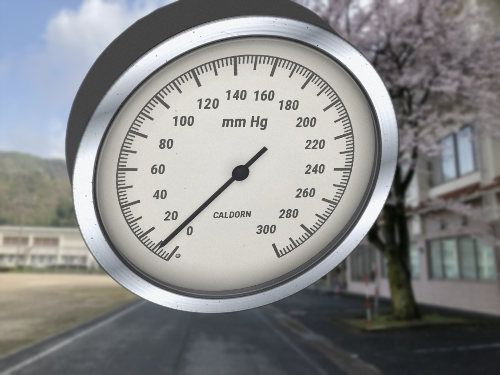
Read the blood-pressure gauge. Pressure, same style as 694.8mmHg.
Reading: 10mmHg
